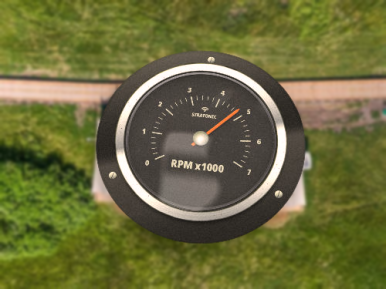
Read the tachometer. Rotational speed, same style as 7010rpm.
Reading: 4800rpm
